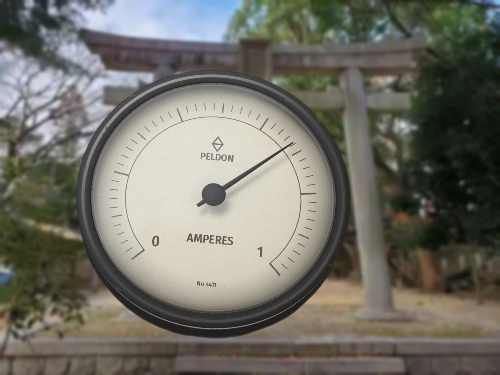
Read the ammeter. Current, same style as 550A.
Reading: 0.68A
